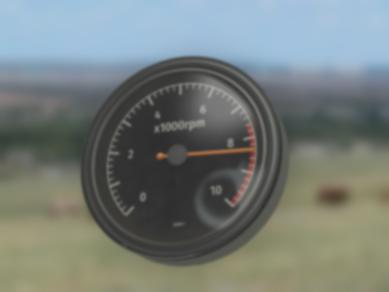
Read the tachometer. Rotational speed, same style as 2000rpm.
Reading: 8400rpm
